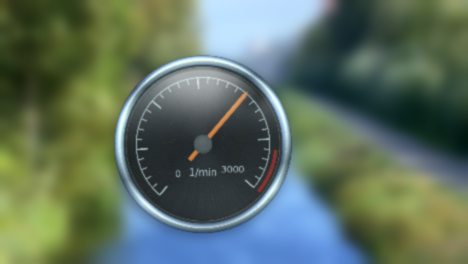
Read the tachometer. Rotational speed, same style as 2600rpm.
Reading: 2000rpm
